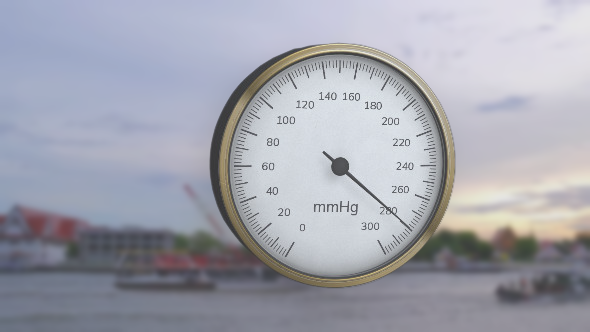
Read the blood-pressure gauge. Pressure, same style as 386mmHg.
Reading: 280mmHg
